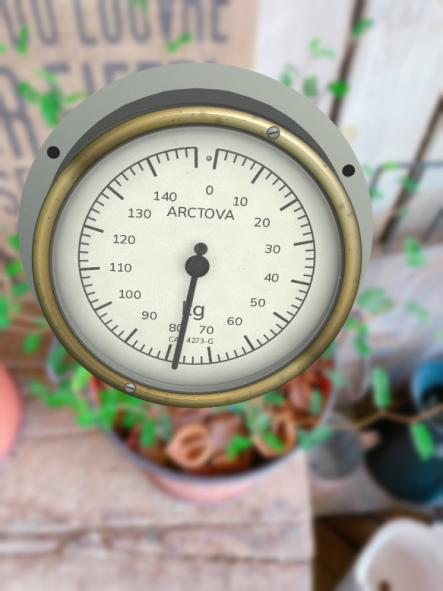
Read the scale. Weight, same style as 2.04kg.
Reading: 78kg
